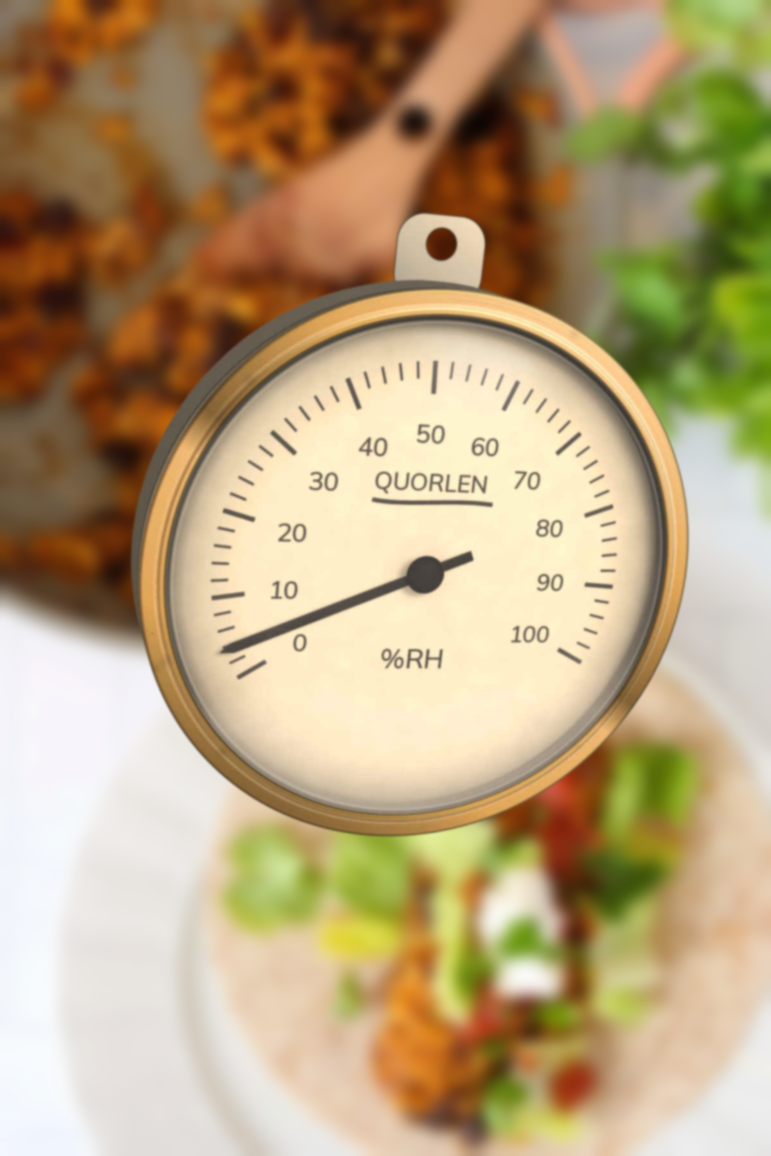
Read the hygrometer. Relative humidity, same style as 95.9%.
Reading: 4%
